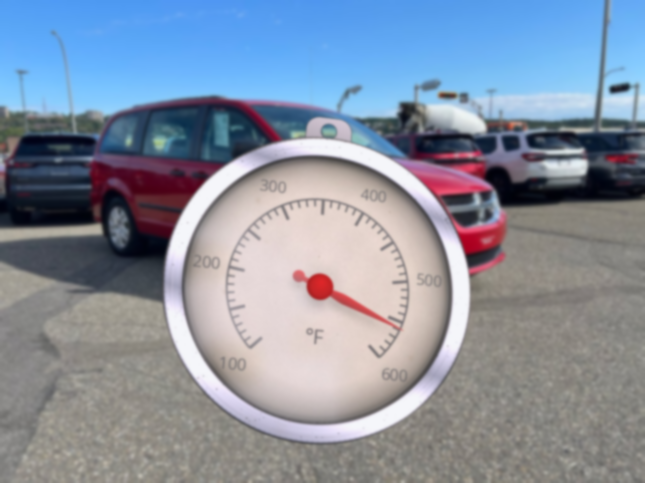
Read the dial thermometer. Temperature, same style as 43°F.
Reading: 560°F
